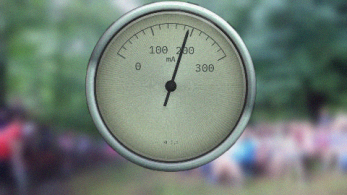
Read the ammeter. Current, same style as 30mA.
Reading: 190mA
